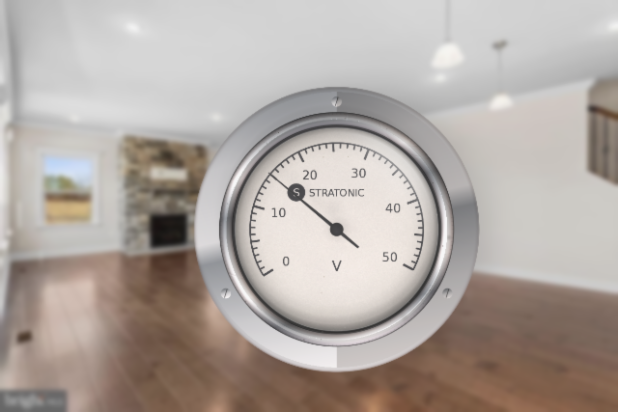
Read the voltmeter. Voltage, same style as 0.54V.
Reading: 15V
